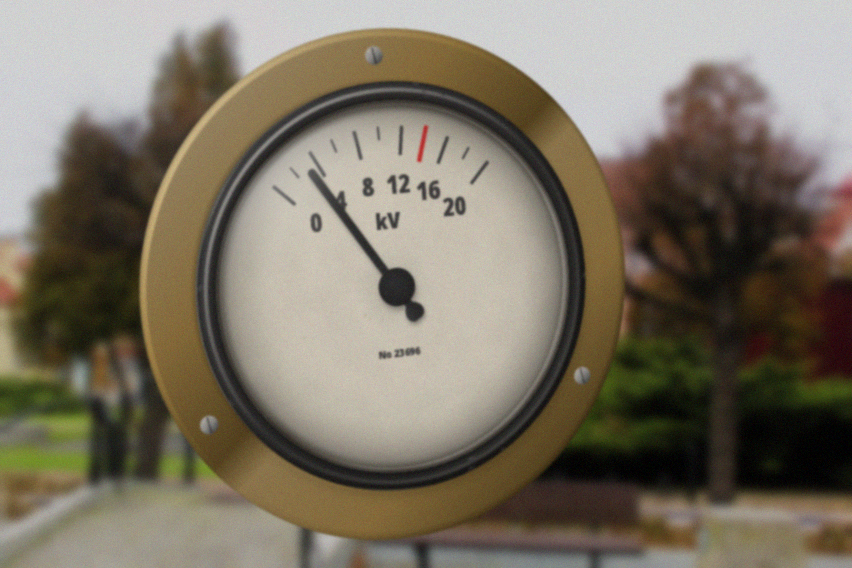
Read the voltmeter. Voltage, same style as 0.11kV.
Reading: 3kV
